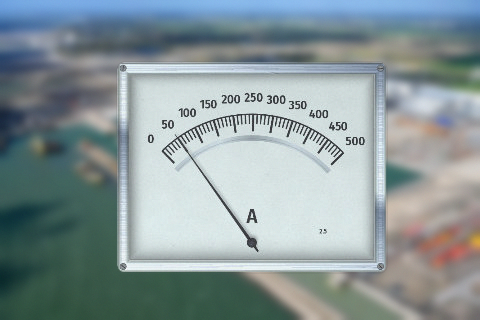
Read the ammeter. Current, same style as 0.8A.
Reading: 50A
